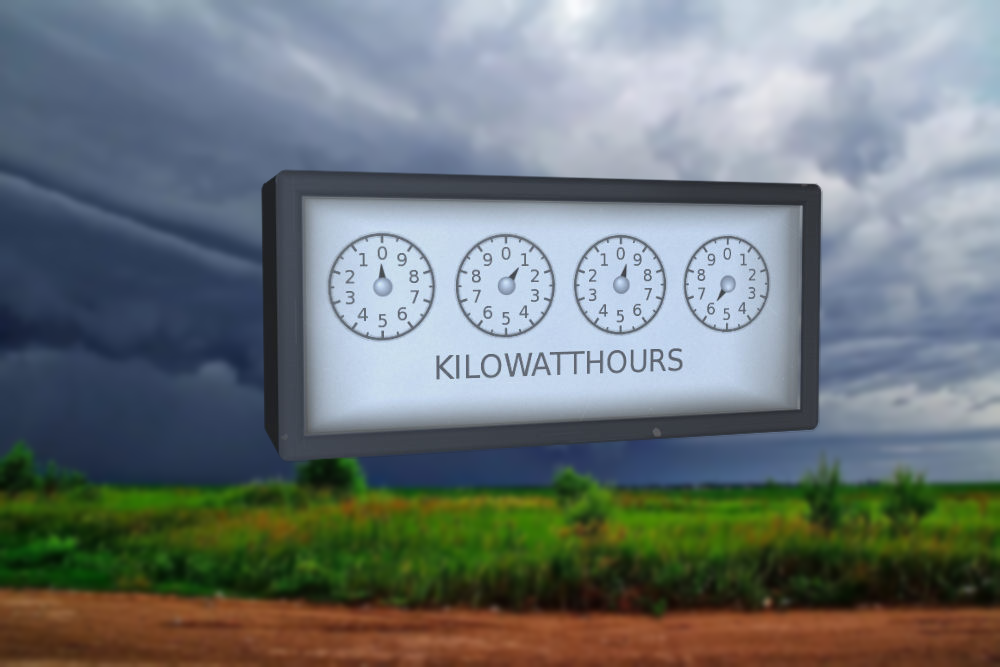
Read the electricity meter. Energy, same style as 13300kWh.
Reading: 96kWh
